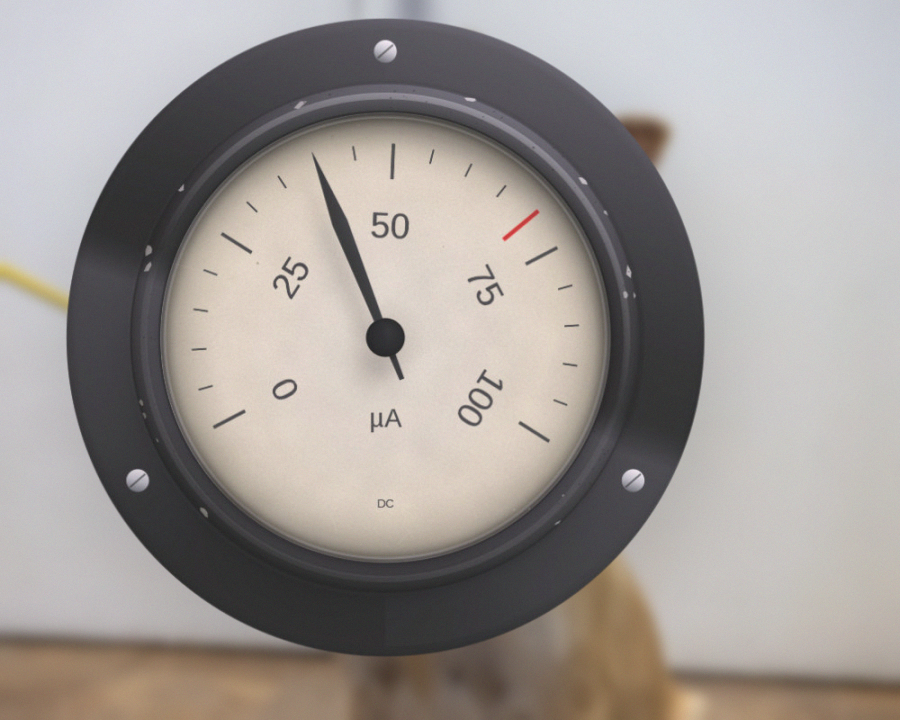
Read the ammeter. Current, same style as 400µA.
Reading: 40µA
